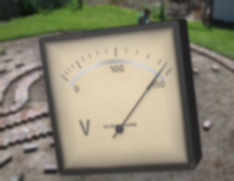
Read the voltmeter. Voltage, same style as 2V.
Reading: 145V
